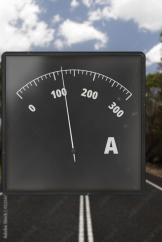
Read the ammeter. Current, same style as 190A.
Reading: 120A
